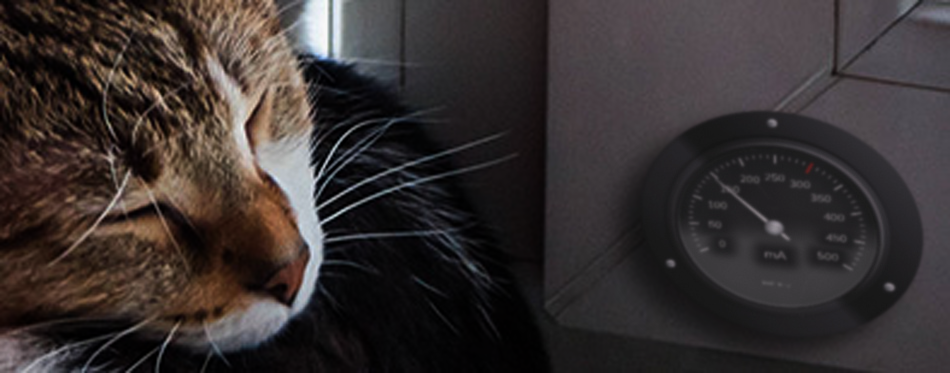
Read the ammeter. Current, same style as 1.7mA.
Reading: 150mA
